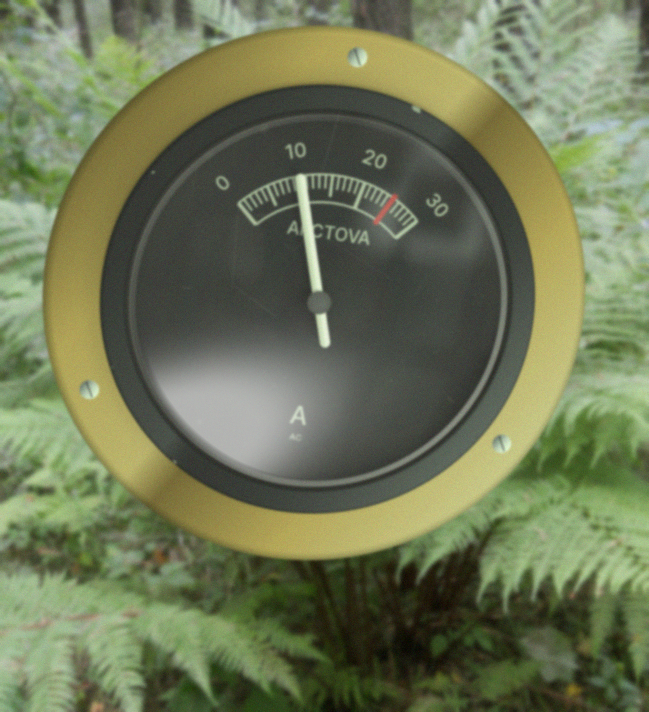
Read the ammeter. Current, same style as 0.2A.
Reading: 10A
